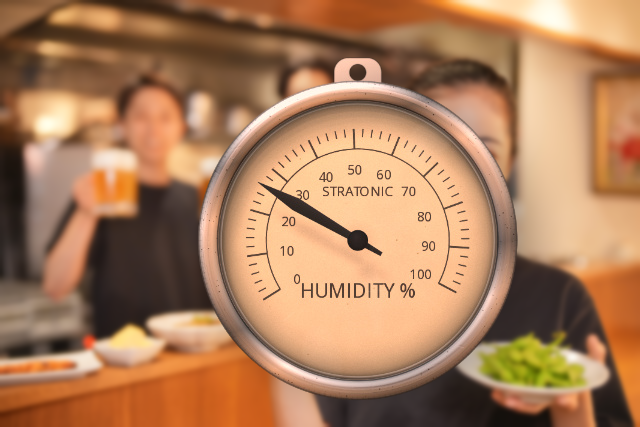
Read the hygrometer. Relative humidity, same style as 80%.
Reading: 26%
